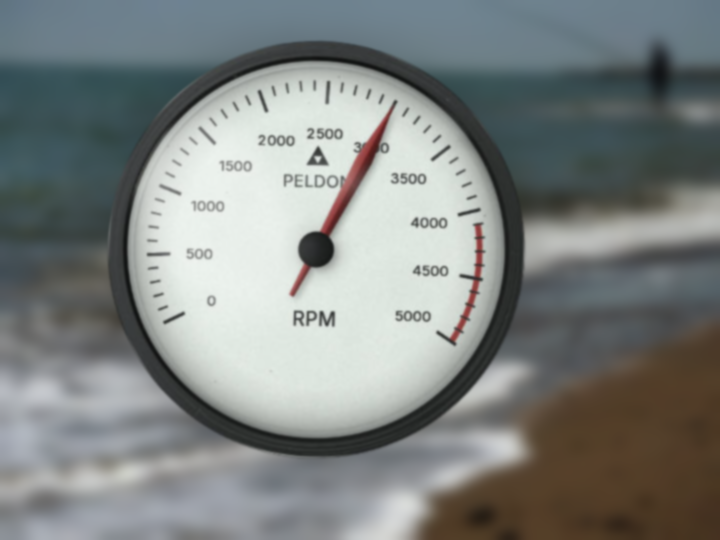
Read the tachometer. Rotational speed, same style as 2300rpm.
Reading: 3000rpm
